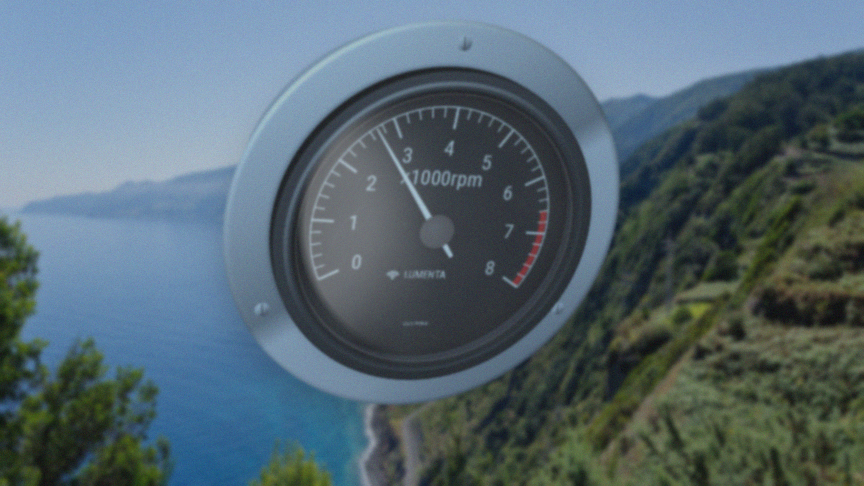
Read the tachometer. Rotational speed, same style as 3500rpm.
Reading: 2700rpm
